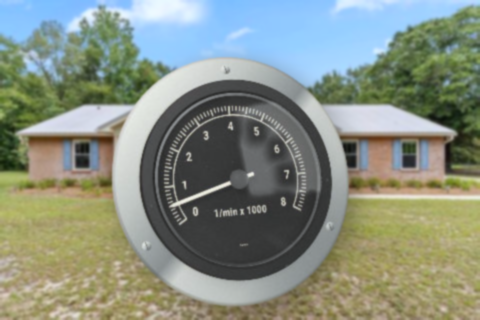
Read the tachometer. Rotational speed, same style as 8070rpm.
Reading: 500rpm
